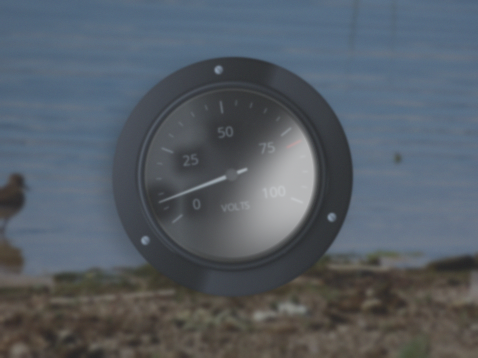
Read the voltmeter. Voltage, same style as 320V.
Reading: 7.5V
